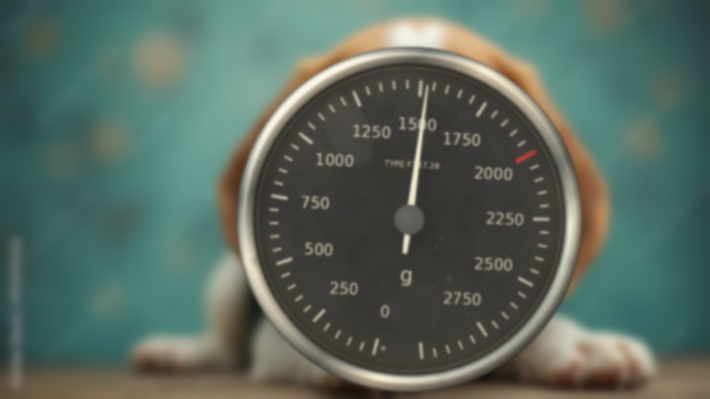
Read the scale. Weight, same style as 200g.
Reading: 1525g
